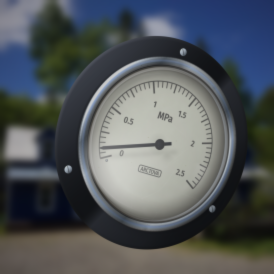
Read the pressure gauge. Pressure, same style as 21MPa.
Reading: 0.1MPa
